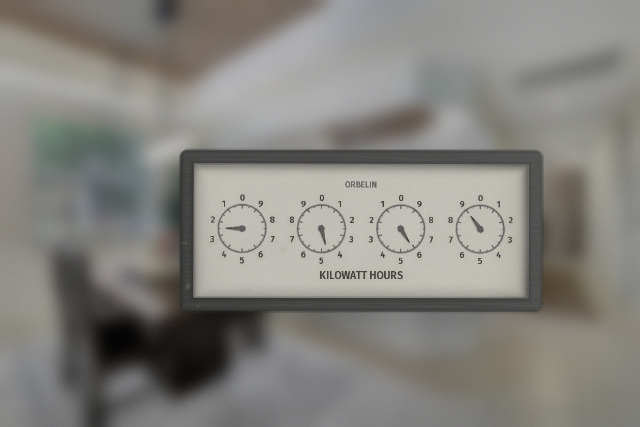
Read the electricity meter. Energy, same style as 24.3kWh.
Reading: 2459kWh
